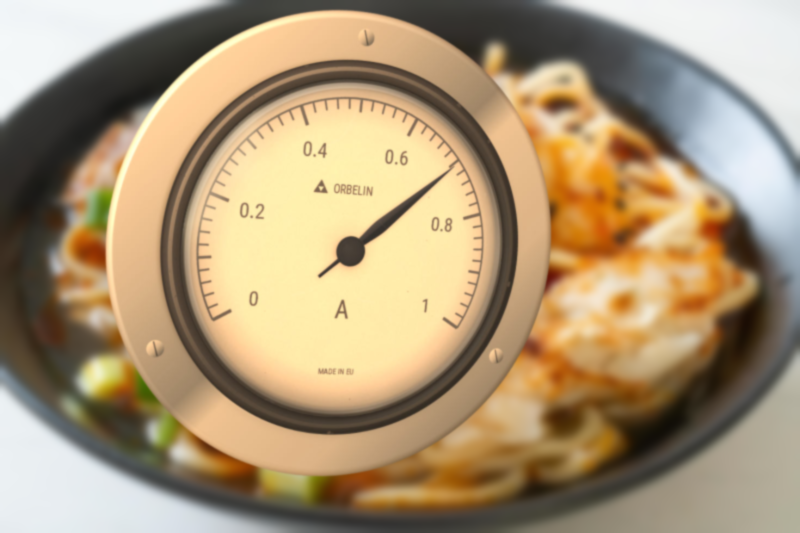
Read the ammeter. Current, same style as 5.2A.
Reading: 0.7A
